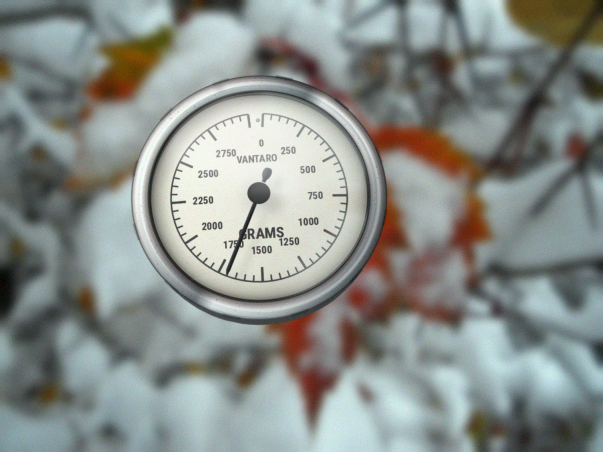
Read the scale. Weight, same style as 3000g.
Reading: 1700g
